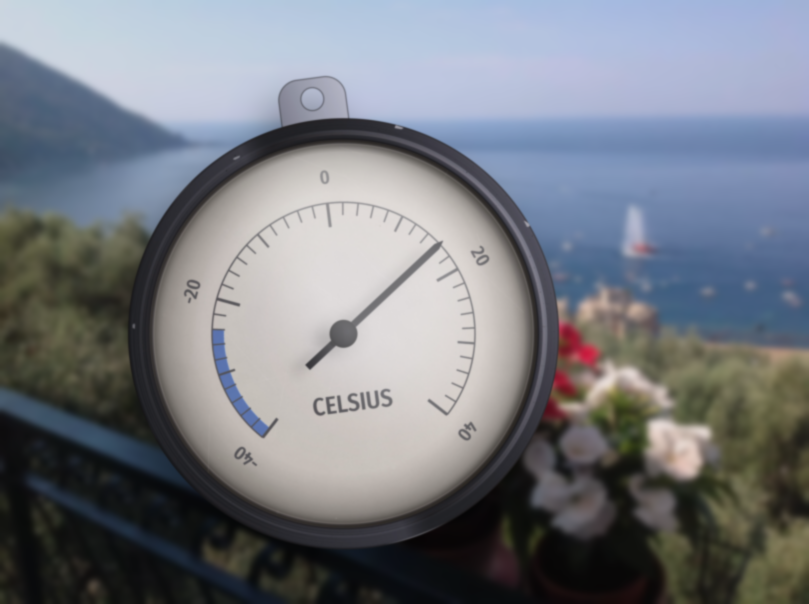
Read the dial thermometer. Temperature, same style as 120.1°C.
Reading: 16°C
